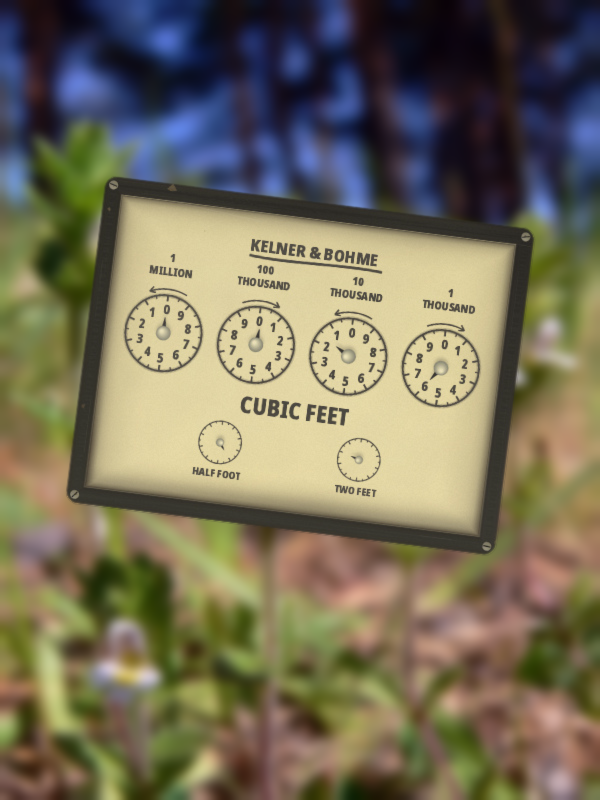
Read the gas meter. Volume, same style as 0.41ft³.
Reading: 1600ft³
